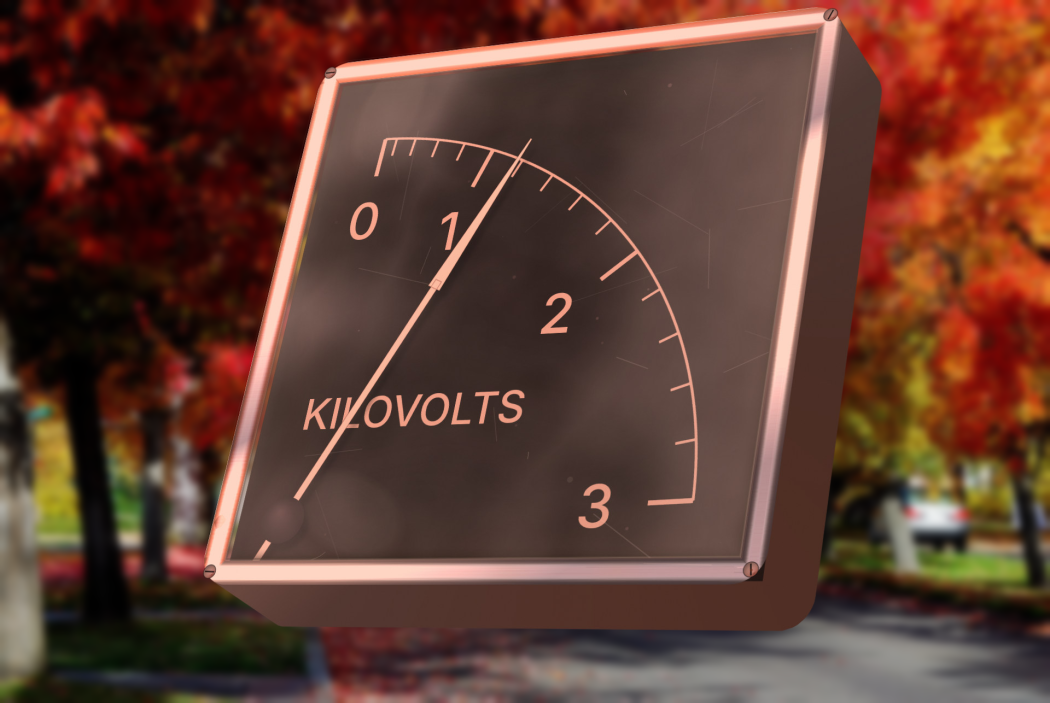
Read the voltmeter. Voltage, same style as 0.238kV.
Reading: 1.2kV
